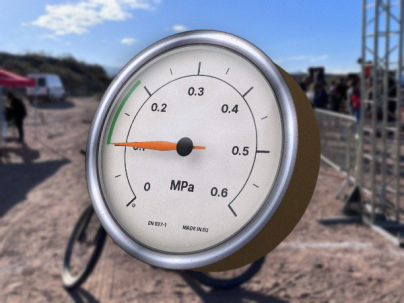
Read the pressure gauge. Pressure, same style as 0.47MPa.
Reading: 0.1MPa
